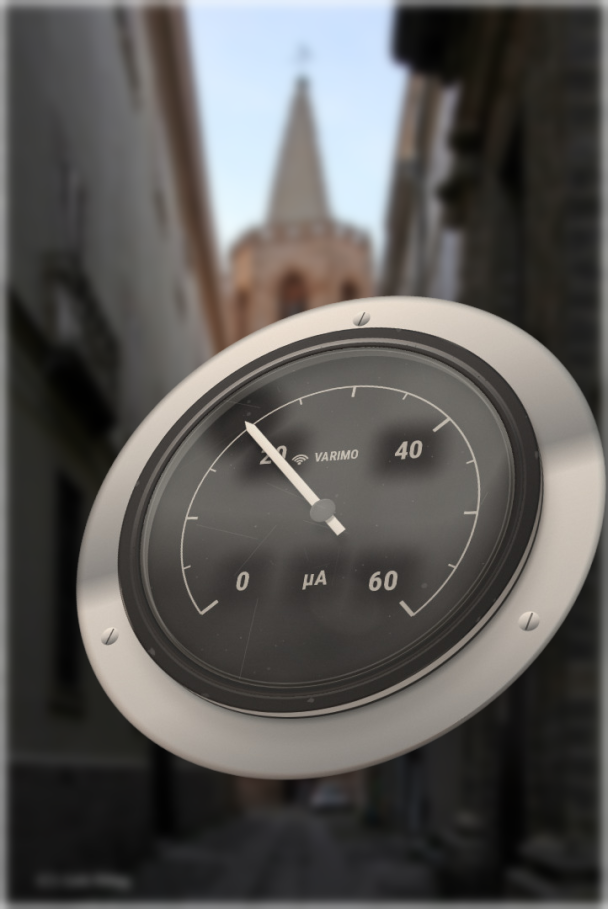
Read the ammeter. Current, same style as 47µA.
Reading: 20µA
